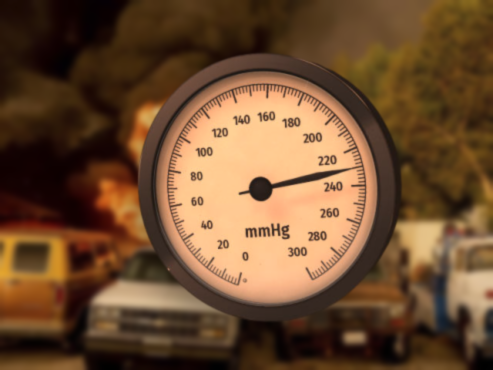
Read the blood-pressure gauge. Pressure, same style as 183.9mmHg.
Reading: 230mmHg
